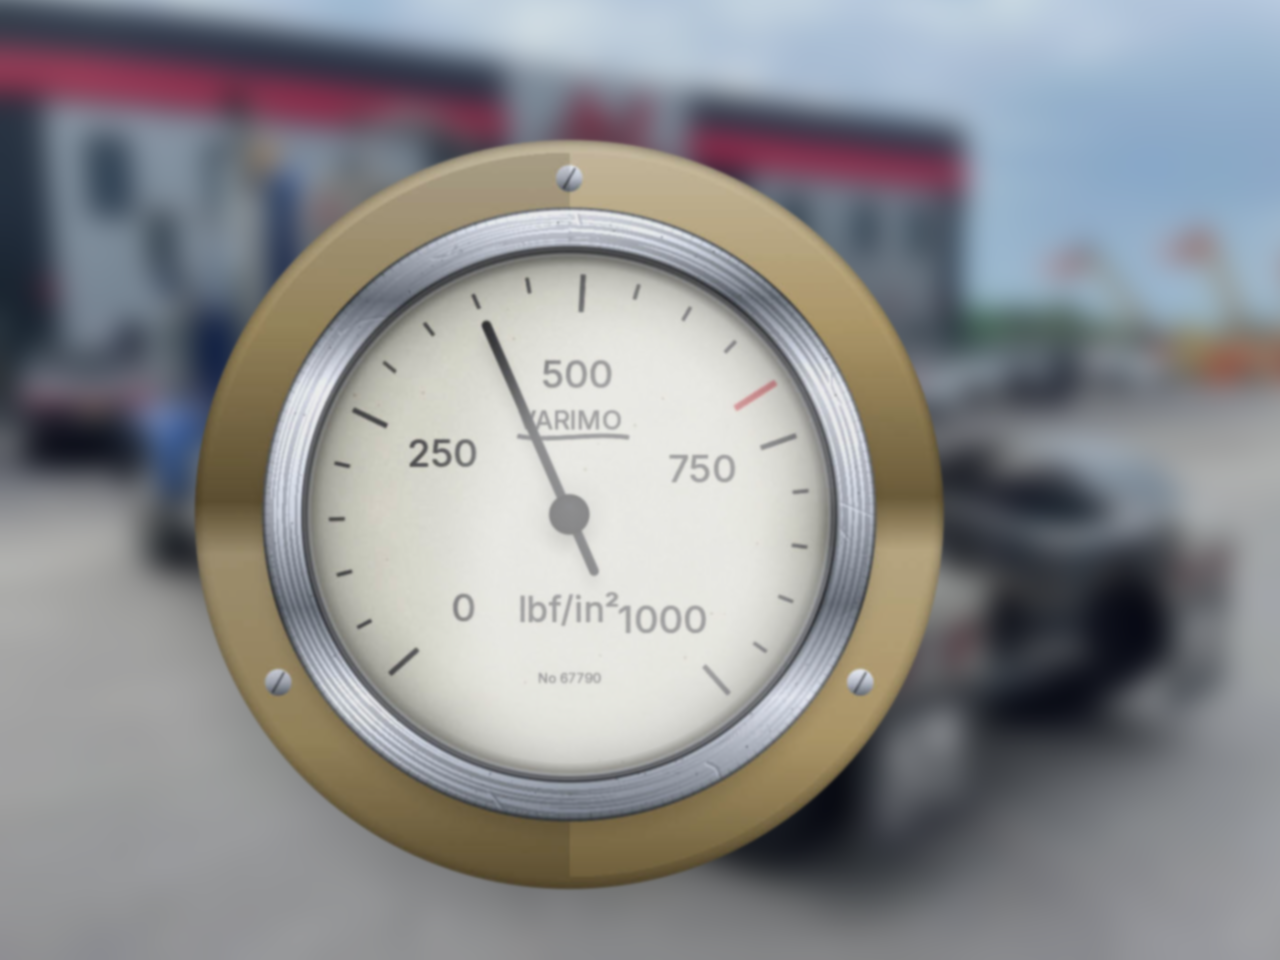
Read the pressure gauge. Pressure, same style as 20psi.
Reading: 400psi
